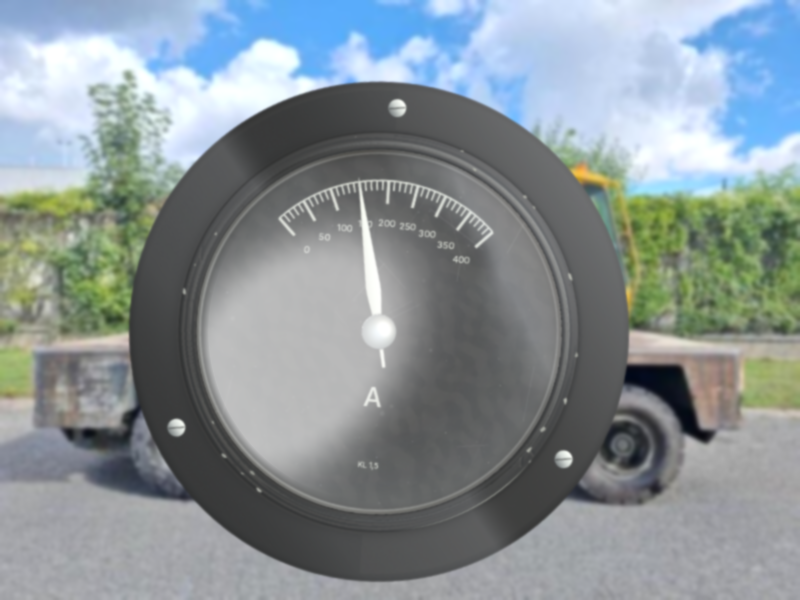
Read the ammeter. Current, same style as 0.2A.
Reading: 150A
